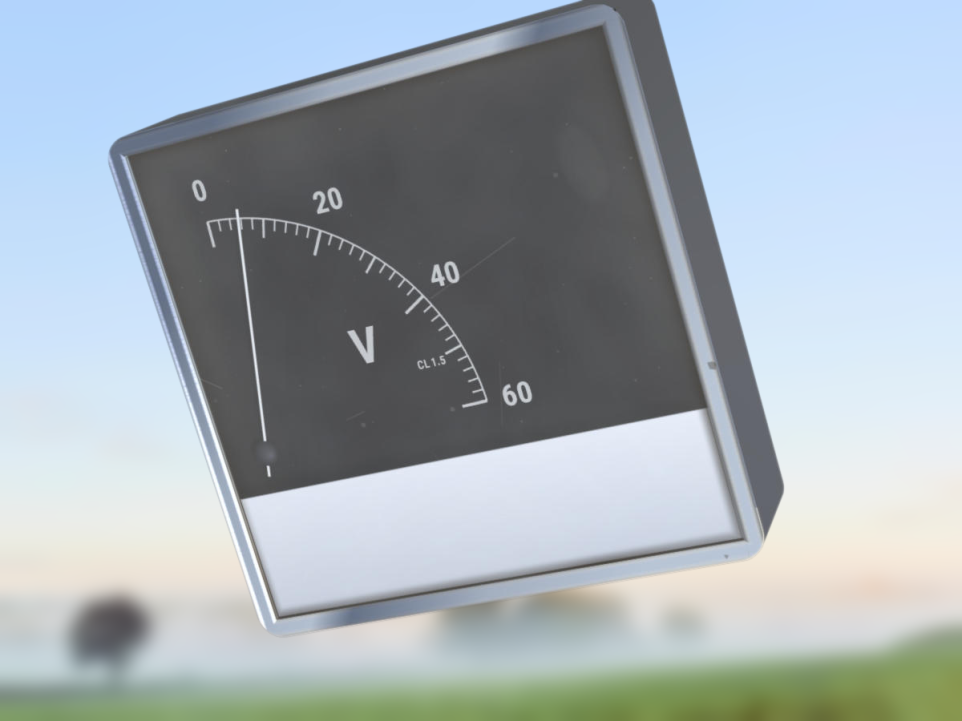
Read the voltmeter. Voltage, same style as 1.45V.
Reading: 6V
